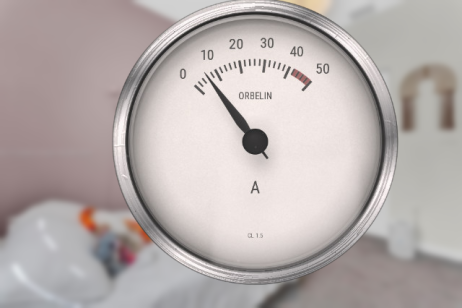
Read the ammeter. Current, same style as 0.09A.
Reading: 6A
